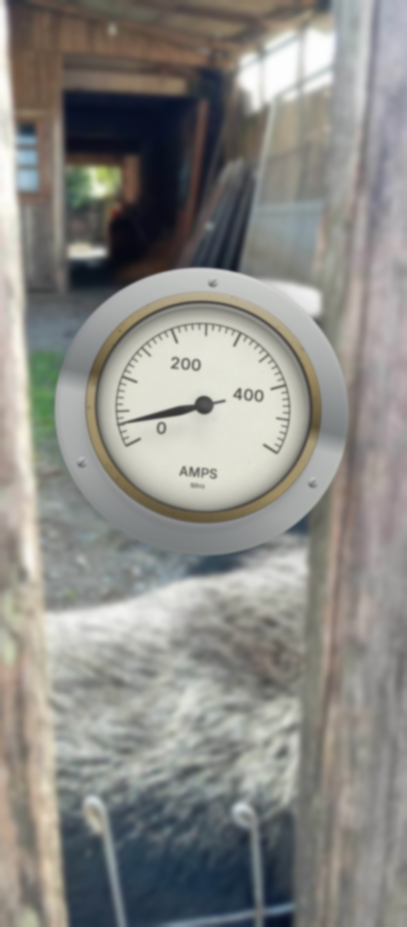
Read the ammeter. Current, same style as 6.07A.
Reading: 30A
